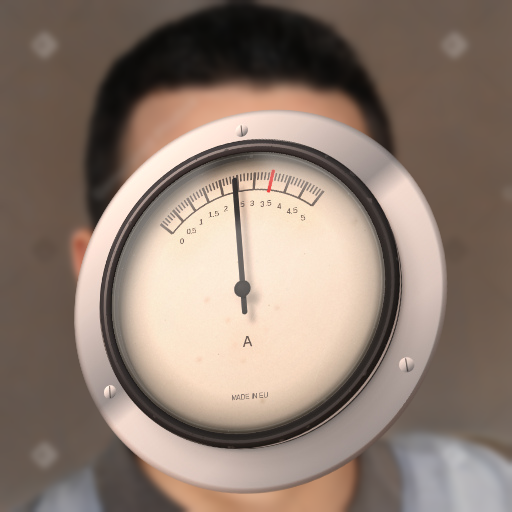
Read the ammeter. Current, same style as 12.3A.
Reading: 2.5A
